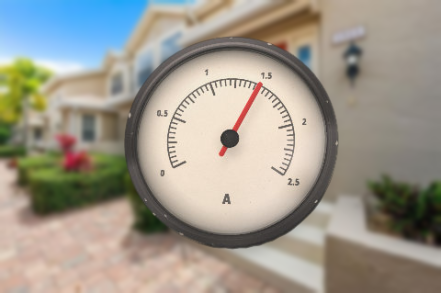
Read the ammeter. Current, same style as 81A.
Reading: 1.5A
